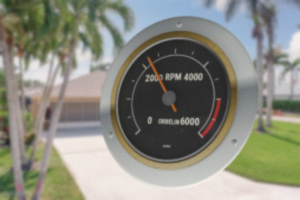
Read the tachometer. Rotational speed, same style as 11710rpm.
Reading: 2250rpm
